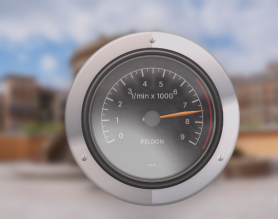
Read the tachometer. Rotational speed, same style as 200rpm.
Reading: 7500rpm
